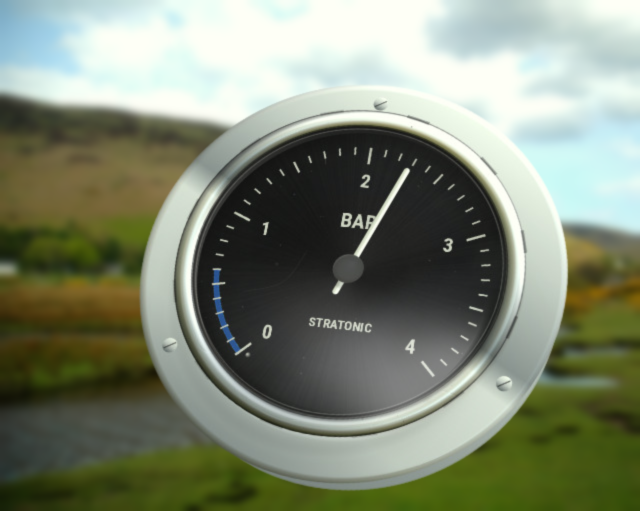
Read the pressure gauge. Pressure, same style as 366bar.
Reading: 2.3bar
